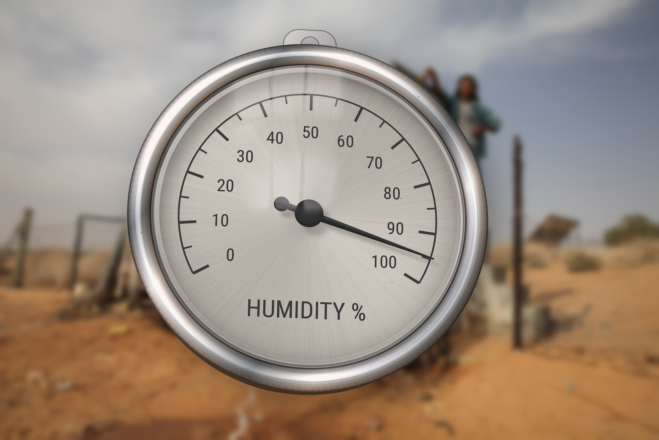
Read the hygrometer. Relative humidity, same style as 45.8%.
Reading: 95%
